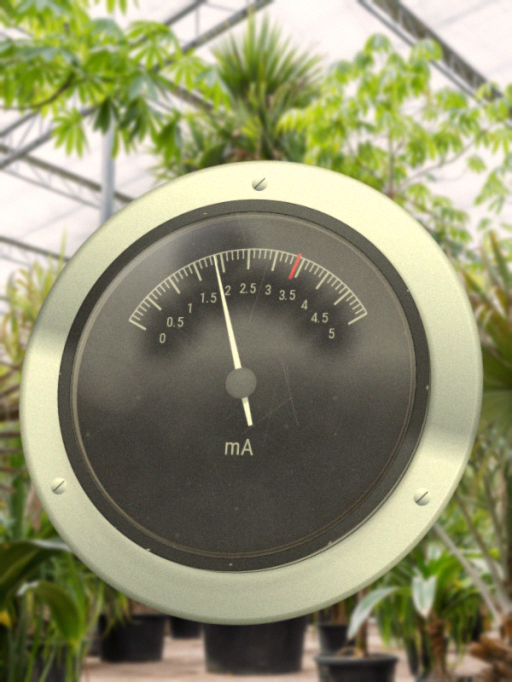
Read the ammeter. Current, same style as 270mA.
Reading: 1.9mA
